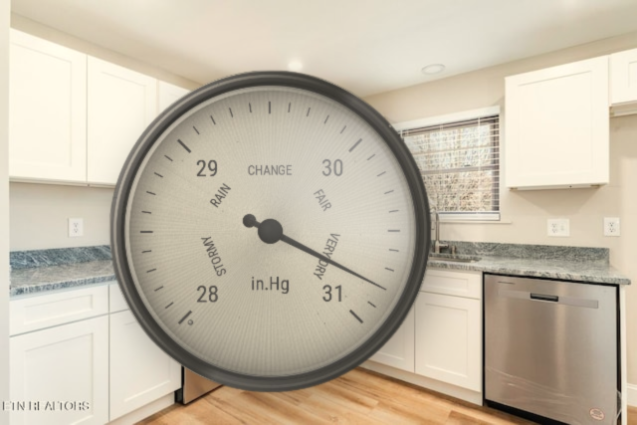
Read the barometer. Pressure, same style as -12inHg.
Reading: 30.8inHg
